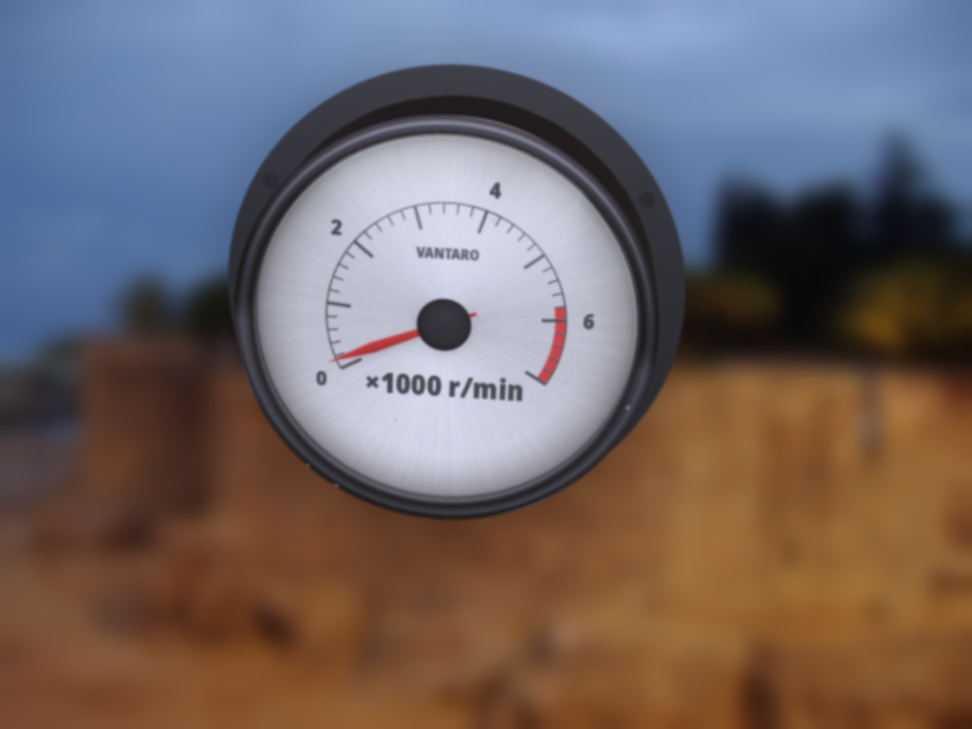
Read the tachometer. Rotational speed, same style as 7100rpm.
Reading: 200rpm
